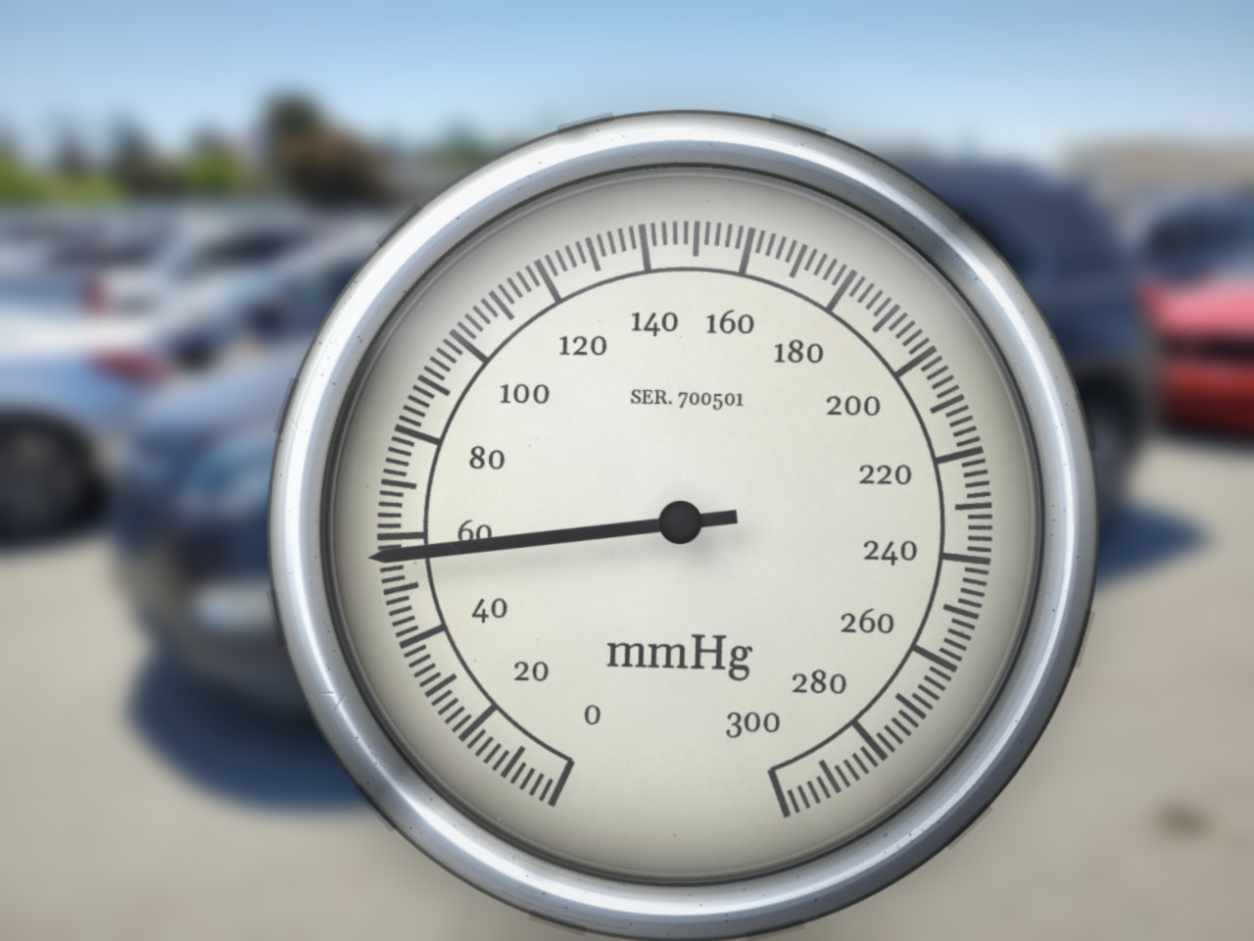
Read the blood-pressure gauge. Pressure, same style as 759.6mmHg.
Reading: 56mmHg
